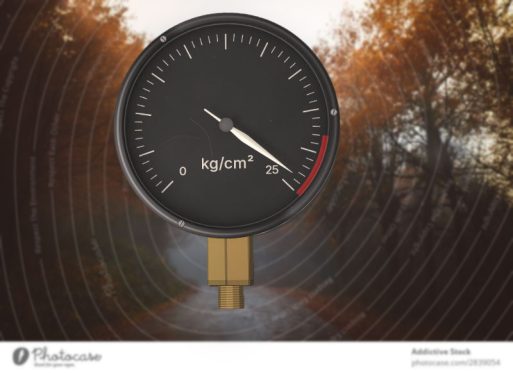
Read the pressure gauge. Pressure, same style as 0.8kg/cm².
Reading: 24.25kg/cm²
